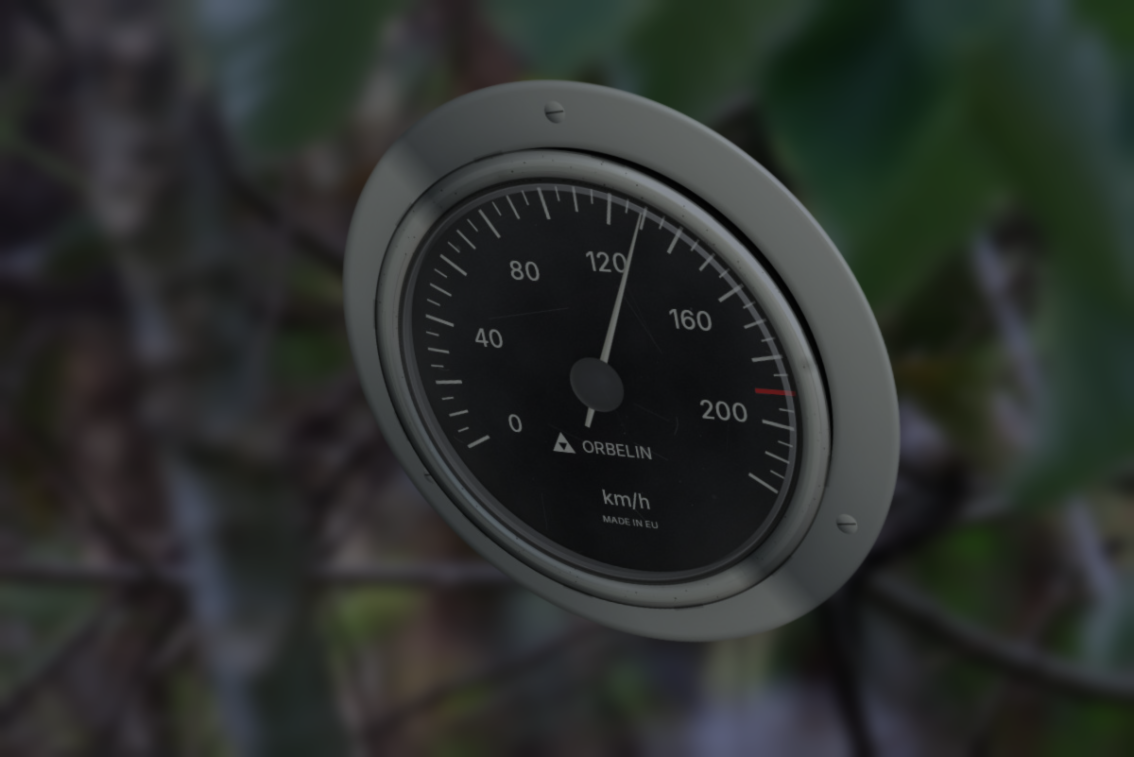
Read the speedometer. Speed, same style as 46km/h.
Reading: 130km/h
